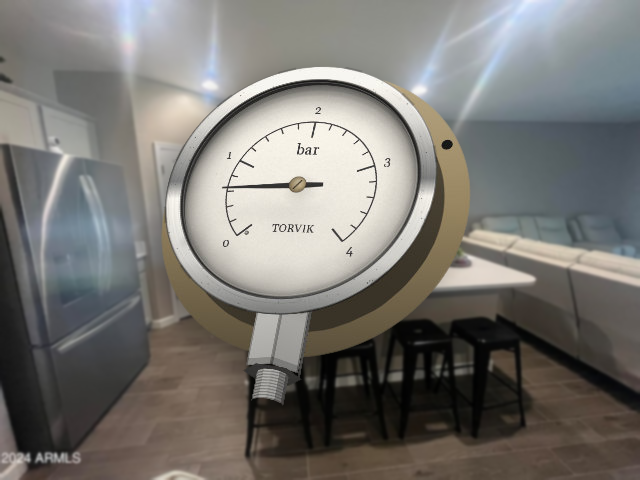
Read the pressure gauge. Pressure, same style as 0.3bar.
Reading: 0.6bar
